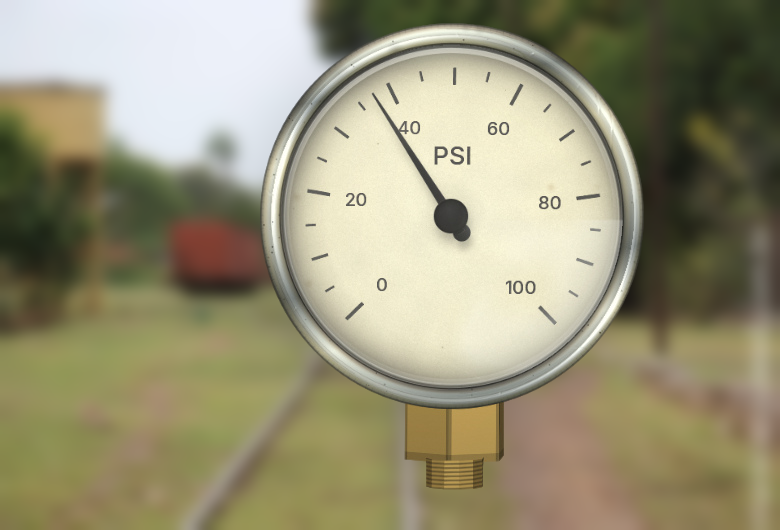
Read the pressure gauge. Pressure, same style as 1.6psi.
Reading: 37.5psi
